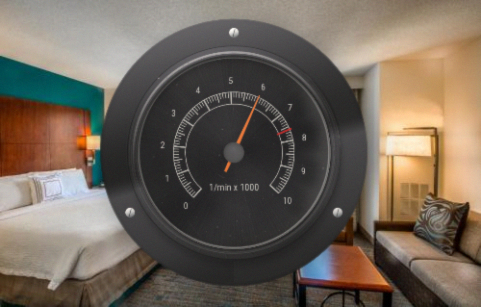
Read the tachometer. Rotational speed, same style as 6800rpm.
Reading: 6000rpm
